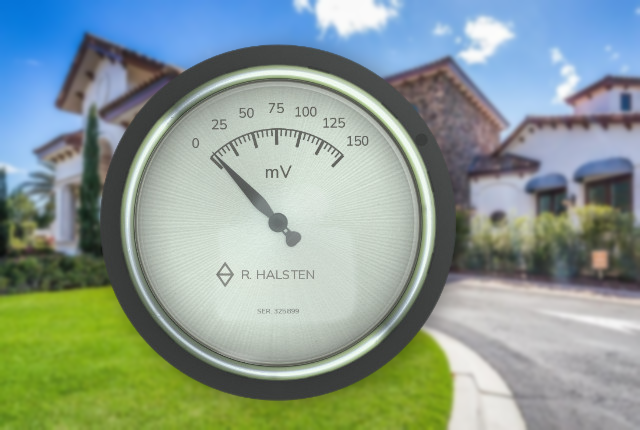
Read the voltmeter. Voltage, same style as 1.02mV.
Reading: 5mV
